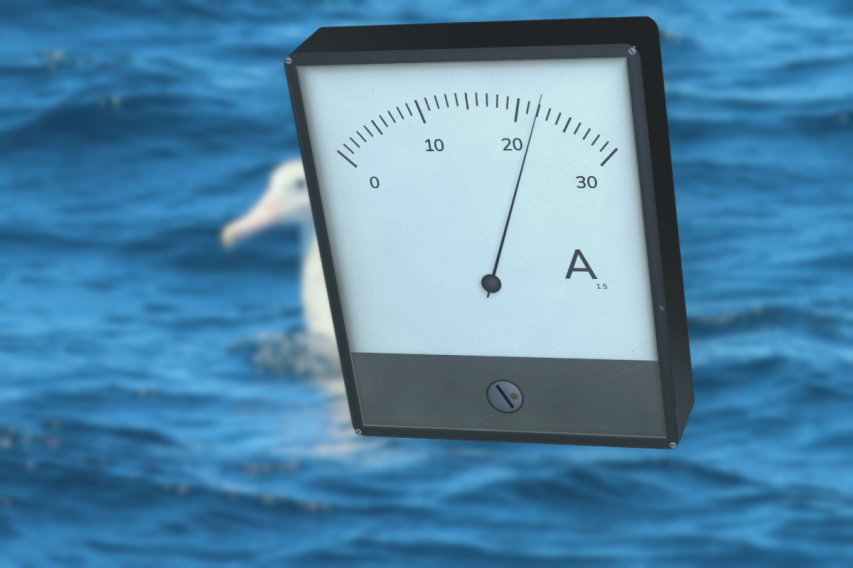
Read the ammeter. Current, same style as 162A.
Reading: 22A
